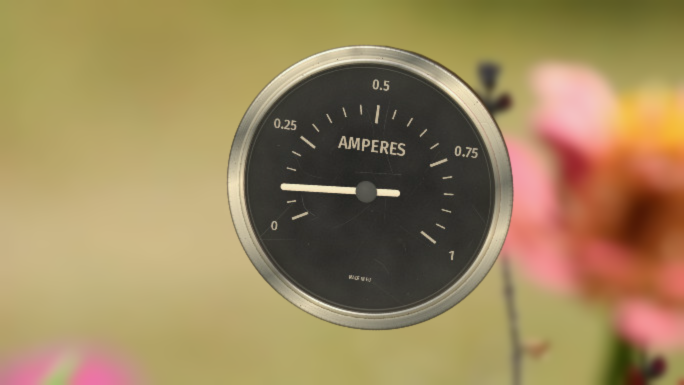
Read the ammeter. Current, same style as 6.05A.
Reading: 0.1A
